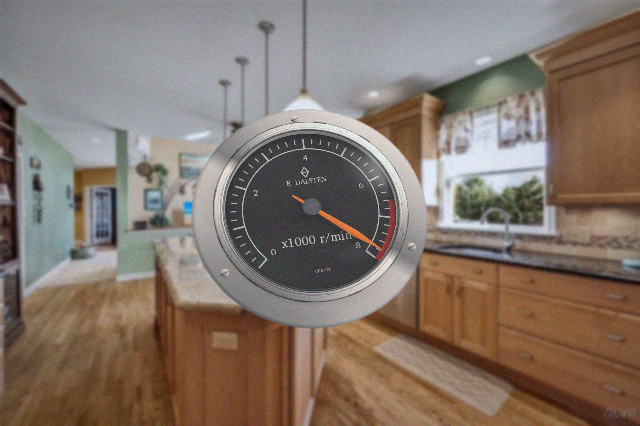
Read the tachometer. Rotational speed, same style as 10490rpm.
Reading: 7800rpm
